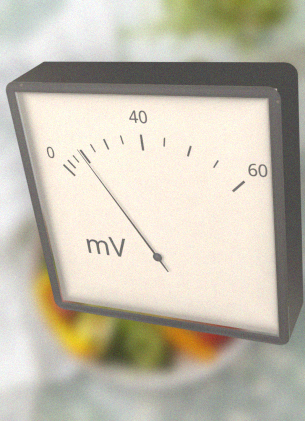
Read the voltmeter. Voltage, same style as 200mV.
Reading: 20mV
